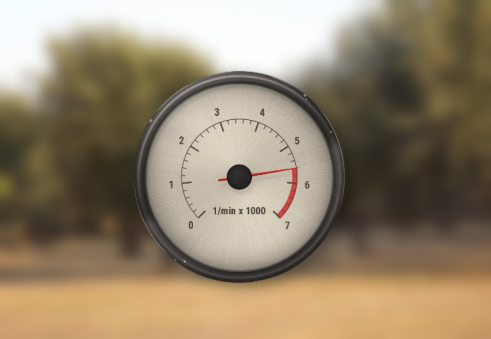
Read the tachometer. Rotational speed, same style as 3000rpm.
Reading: 5600rpm
